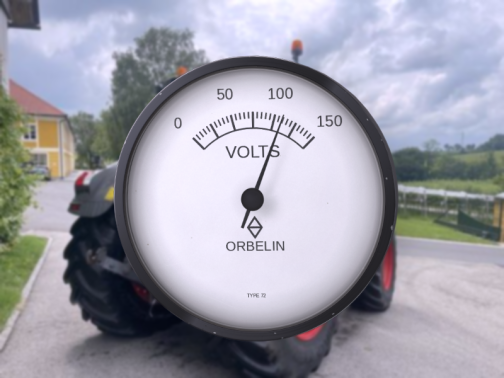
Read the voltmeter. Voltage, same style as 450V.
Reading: 110V
